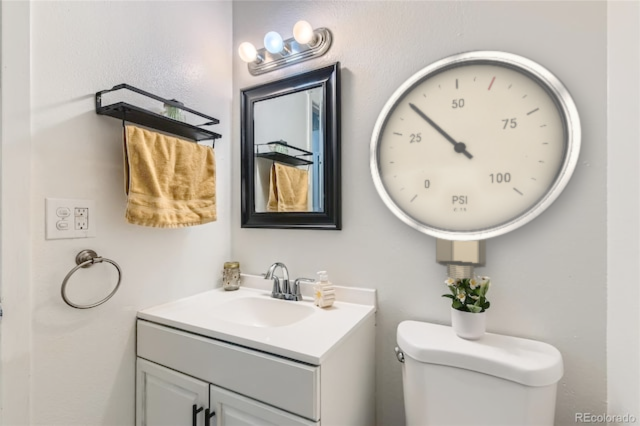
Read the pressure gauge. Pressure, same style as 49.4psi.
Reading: 35psi
